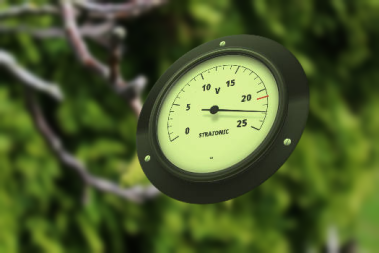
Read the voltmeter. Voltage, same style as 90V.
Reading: 23V
